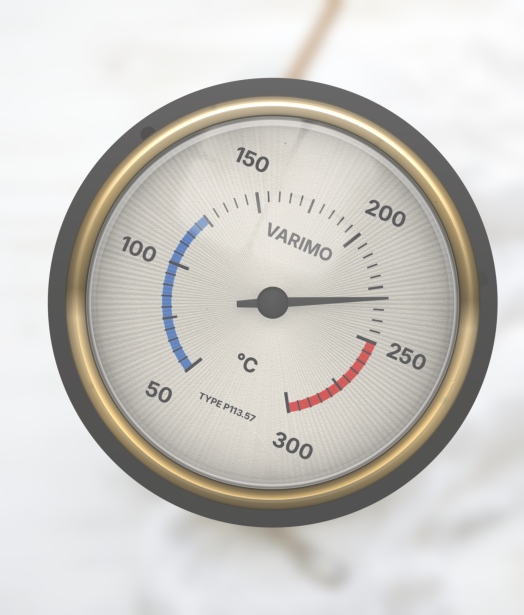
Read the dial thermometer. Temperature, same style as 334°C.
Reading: 230°C
